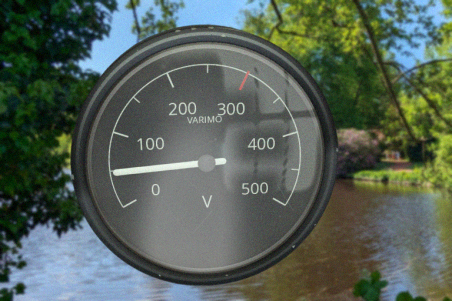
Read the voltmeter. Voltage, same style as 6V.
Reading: 50V
